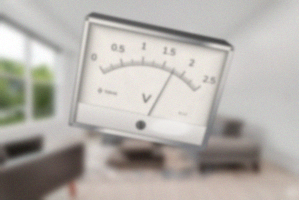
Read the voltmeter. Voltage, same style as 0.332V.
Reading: 1.75V
